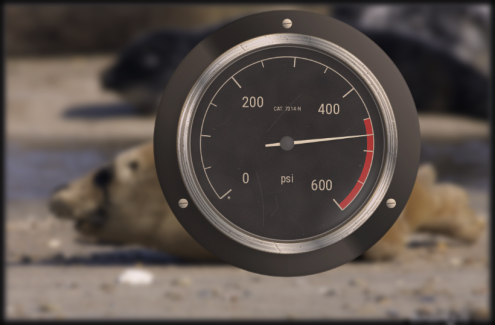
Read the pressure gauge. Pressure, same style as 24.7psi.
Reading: 475psi
